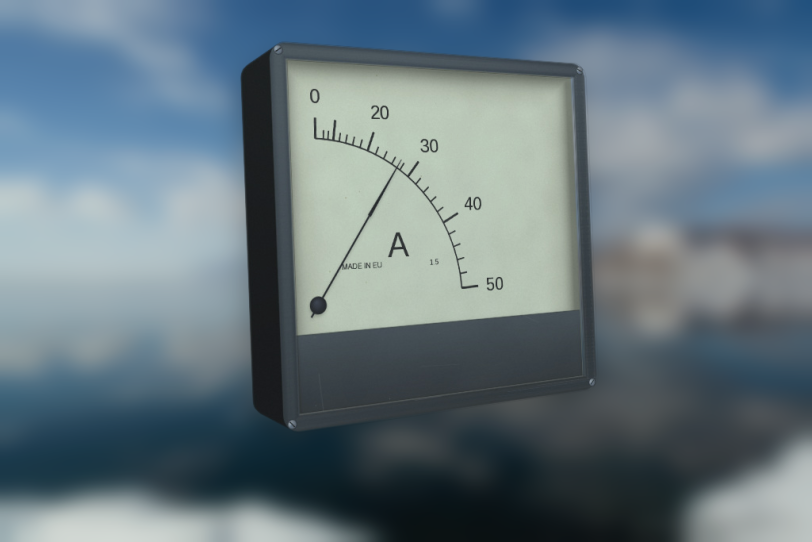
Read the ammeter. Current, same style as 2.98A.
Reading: 27A
